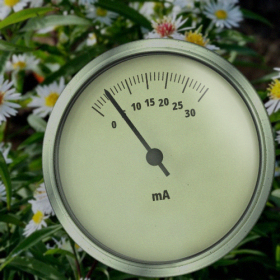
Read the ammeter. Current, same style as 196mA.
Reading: 5mA
